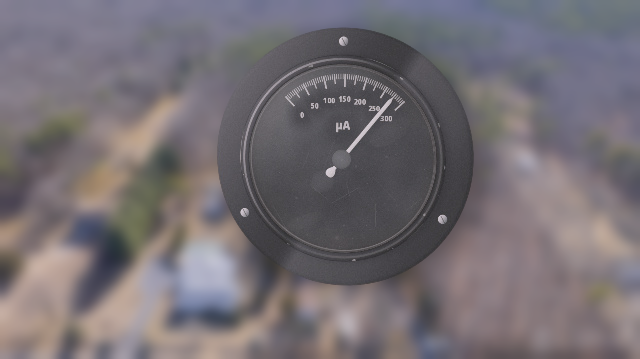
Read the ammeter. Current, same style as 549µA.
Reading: 275µA
